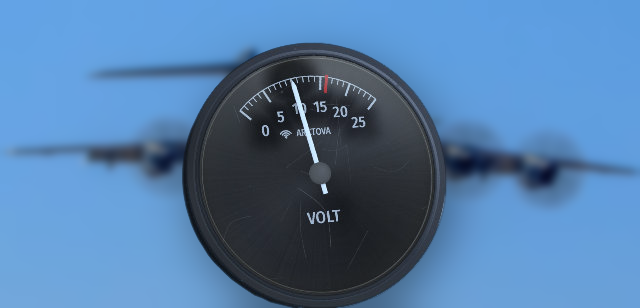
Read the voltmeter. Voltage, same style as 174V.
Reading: 10V
